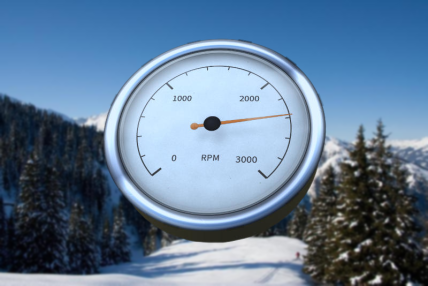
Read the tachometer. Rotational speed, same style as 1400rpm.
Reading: 2400rpm
